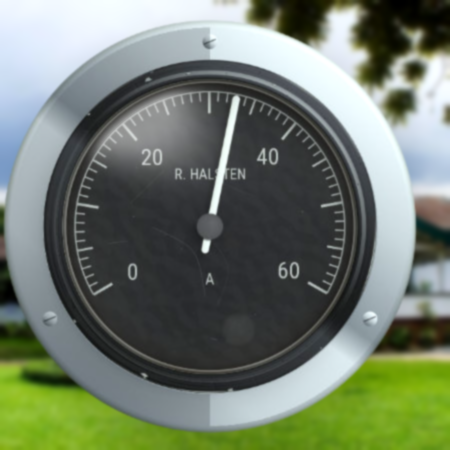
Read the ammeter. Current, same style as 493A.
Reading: 33A
